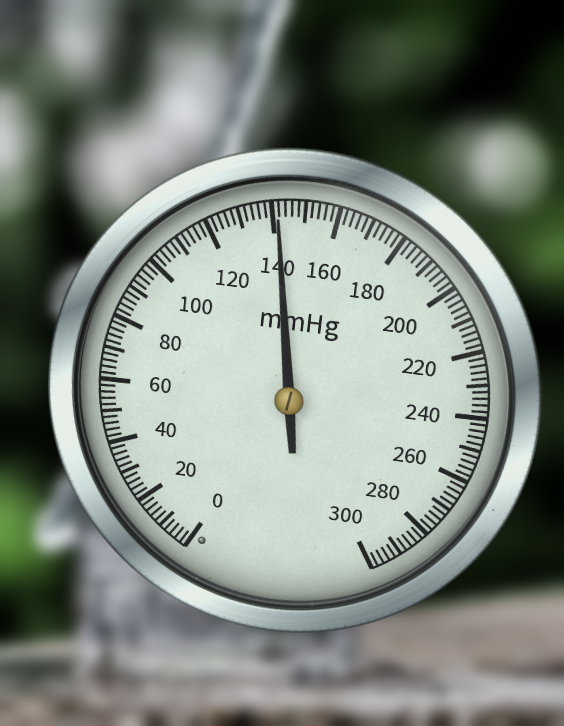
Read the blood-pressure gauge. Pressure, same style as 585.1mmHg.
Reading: 142mmHg
